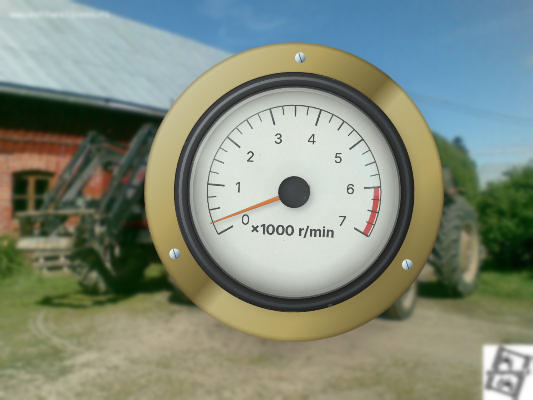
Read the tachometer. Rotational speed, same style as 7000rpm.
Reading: 250rpm
